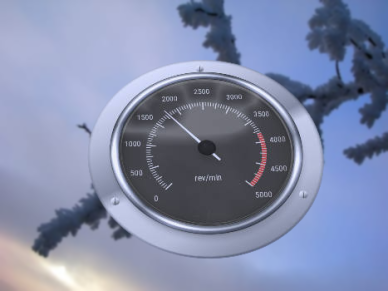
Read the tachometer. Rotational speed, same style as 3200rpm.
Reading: 1750rpm
